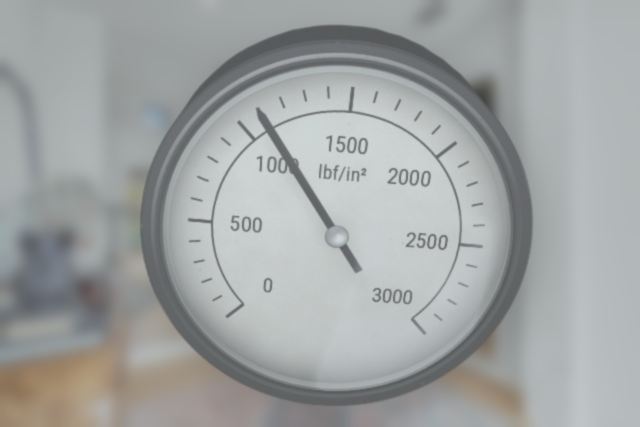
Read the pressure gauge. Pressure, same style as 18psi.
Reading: 1100psi
